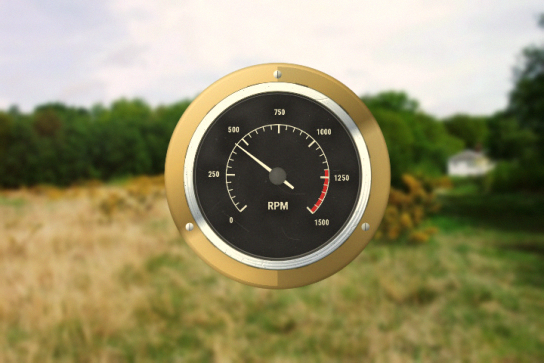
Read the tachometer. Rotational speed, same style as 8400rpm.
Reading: 450rpm
